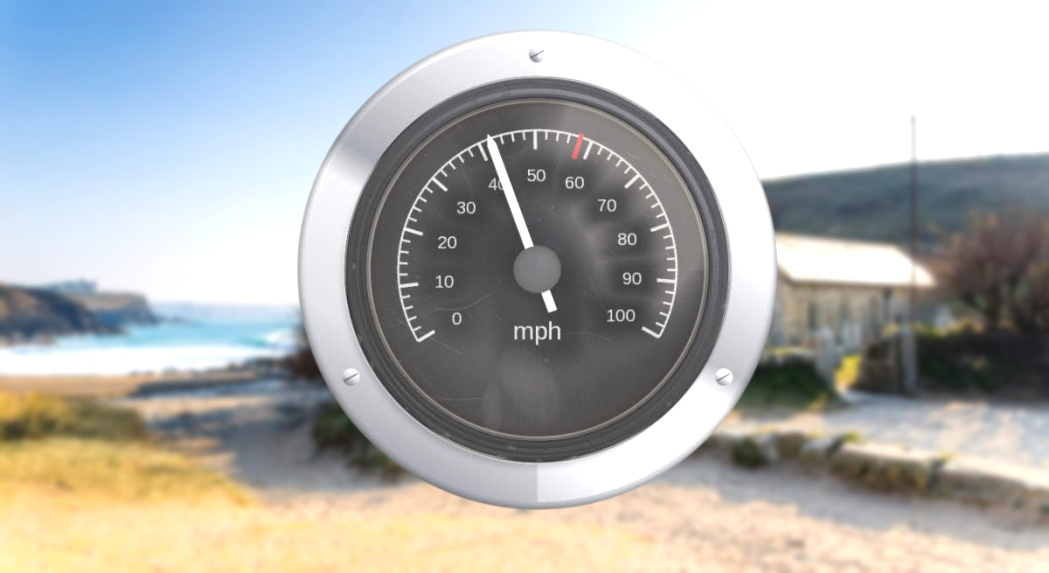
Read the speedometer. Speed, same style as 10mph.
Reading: 42mph
